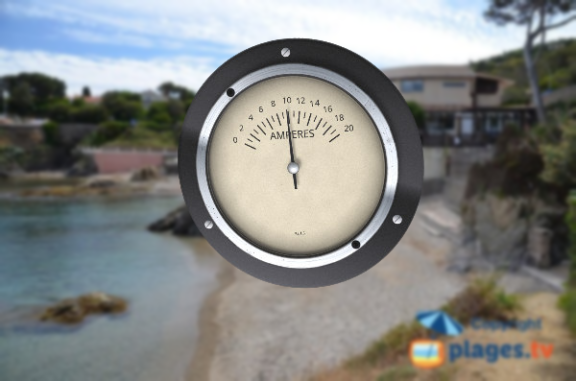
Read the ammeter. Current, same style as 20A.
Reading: 10A
